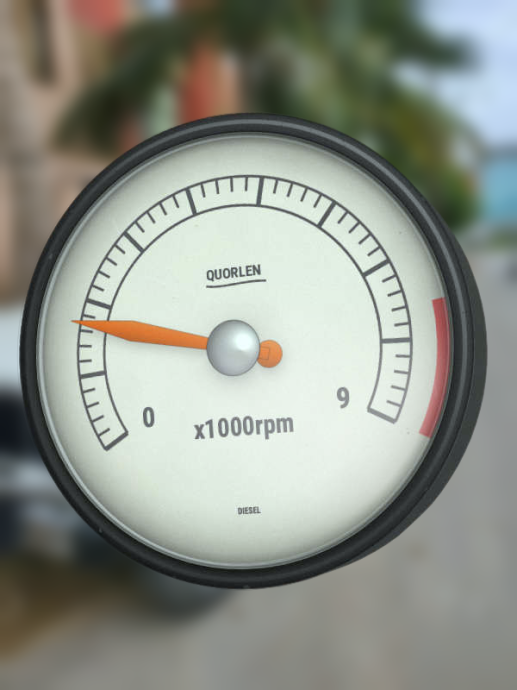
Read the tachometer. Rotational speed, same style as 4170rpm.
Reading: 1700rpm
